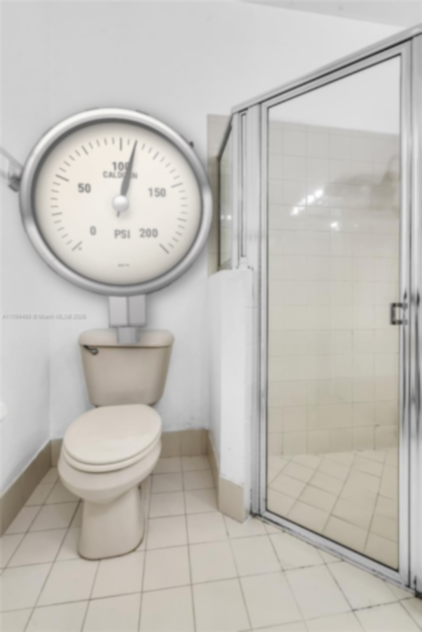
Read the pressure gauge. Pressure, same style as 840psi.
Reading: 110psi
